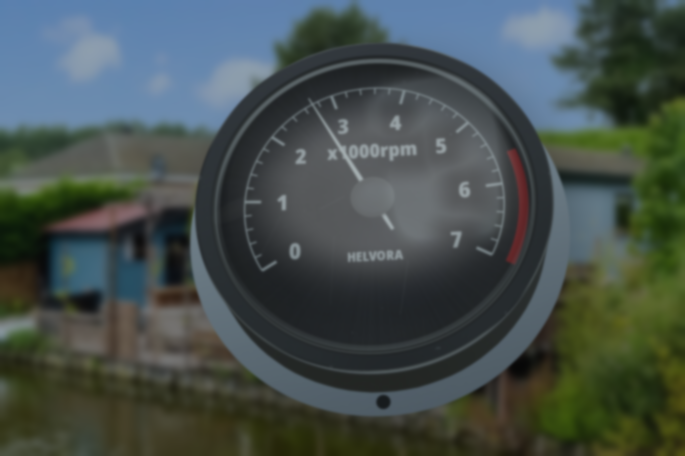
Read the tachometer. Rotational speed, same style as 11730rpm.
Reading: 2700rpm
